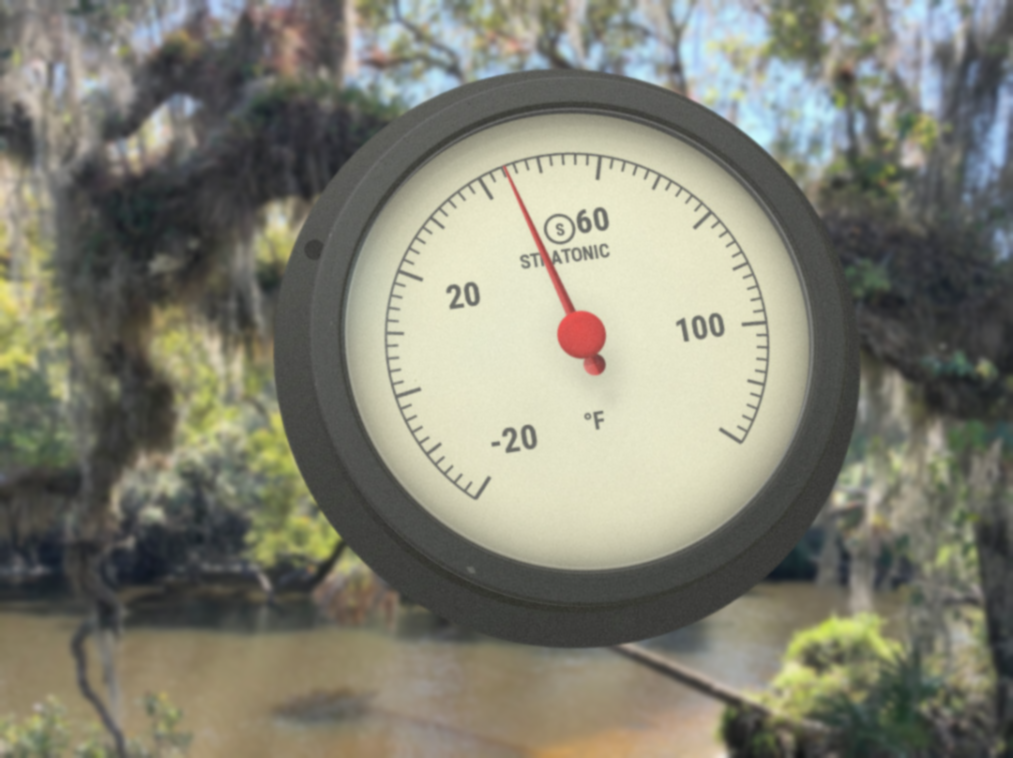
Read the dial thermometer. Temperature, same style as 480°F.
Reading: 44°F
